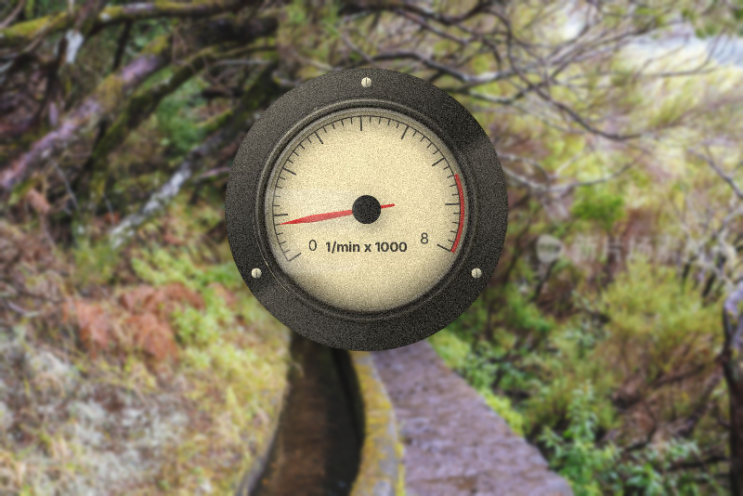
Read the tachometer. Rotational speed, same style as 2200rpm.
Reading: 800rpm
